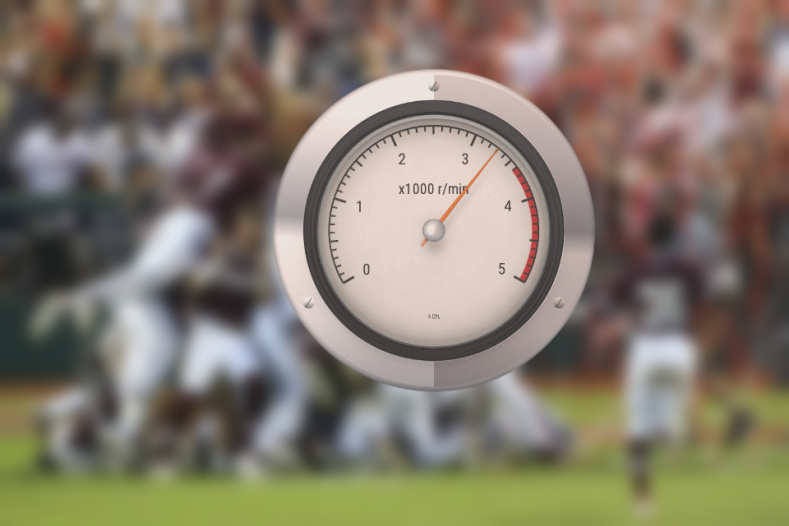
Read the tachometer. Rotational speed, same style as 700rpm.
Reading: 3300rpm
